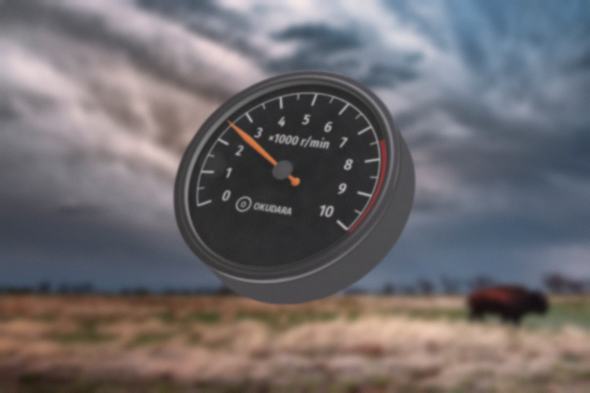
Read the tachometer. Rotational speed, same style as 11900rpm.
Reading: 2500rpm
